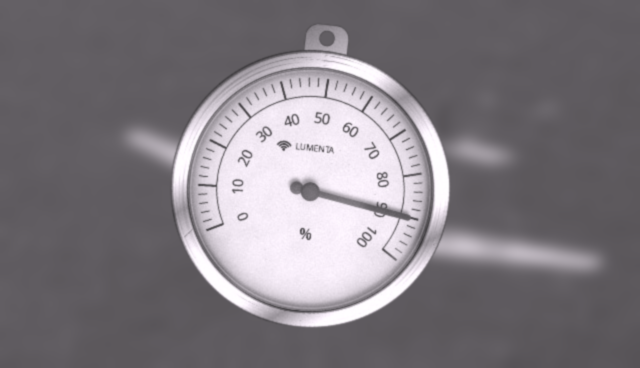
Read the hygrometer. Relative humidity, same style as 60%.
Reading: 90%
